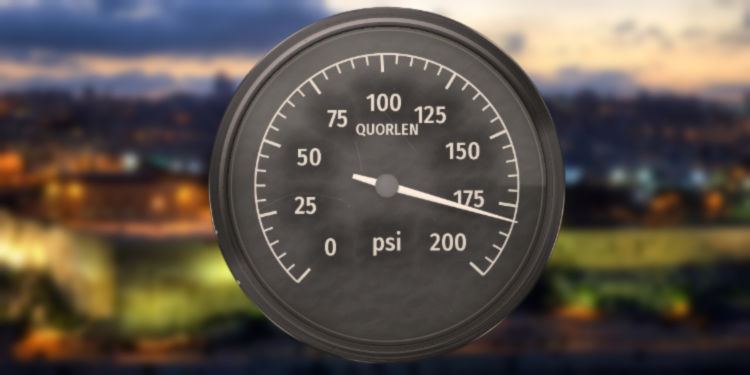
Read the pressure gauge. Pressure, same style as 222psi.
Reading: 180psi
